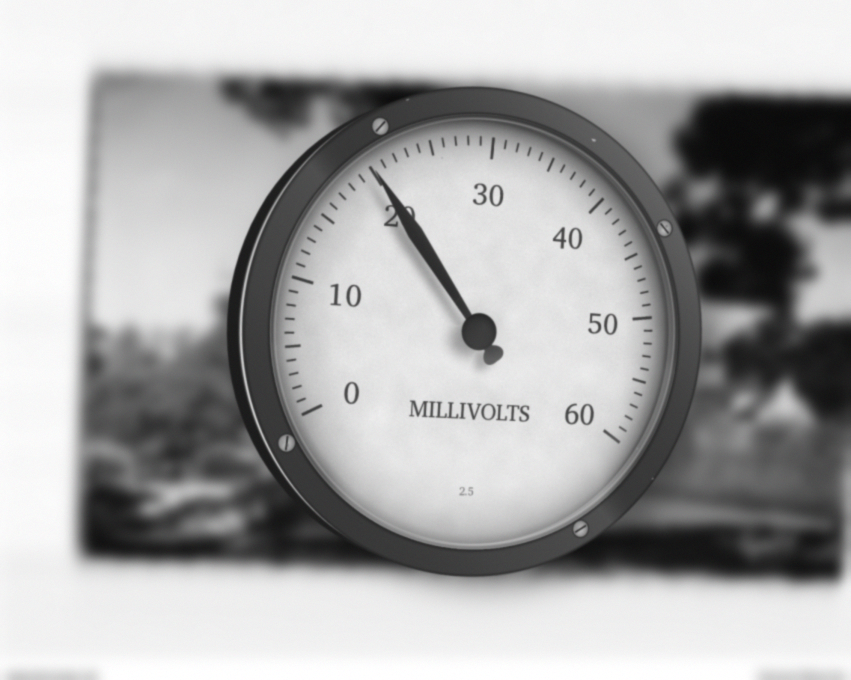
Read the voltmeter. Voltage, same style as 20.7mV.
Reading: 20mV
